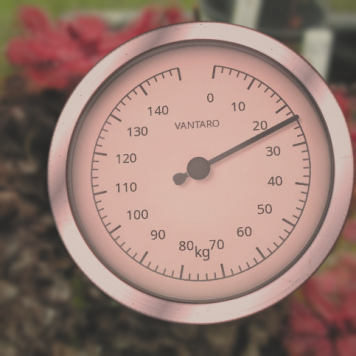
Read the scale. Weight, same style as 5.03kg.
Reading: 24kg
